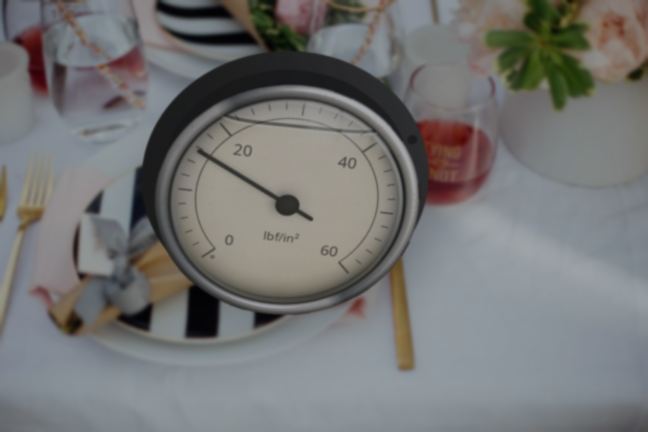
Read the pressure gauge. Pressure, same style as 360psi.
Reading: 16psi
